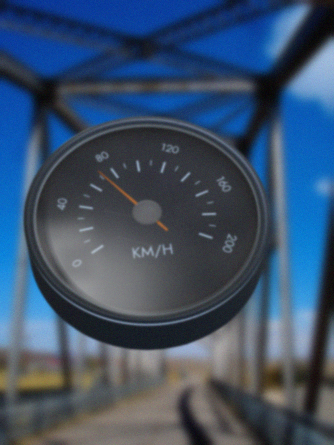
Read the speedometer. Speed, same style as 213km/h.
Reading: 70km/h
